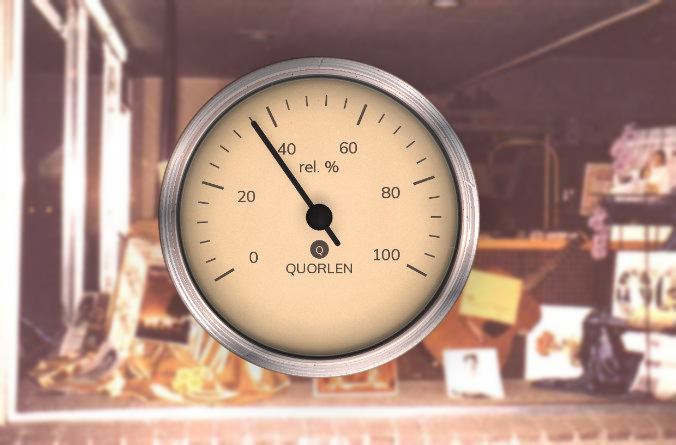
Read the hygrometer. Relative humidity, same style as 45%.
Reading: 36%
